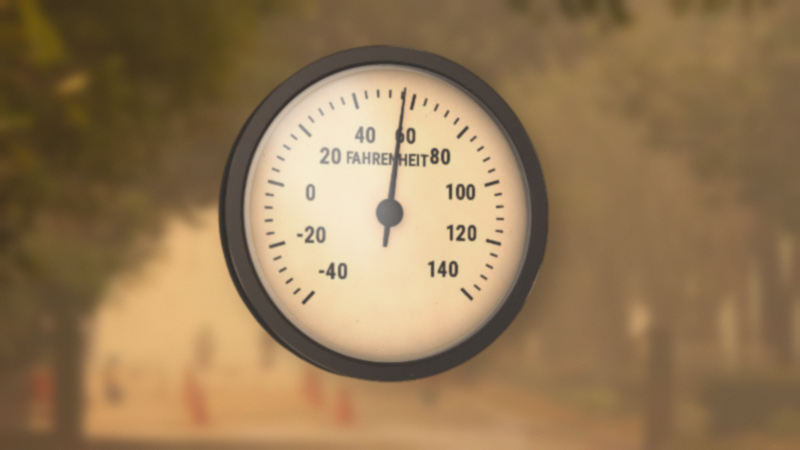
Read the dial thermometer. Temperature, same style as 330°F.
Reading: 56°F
